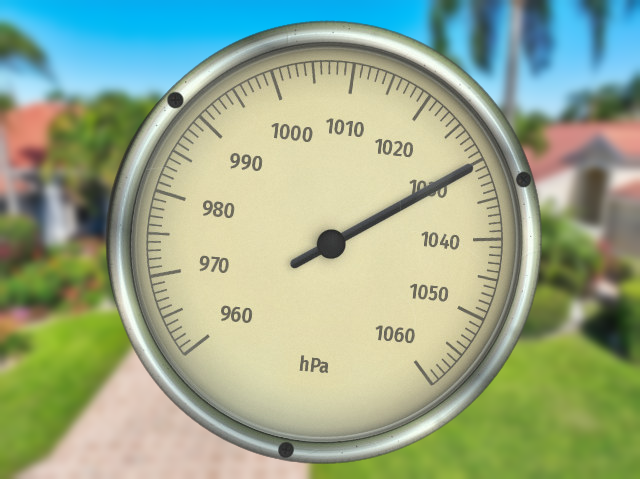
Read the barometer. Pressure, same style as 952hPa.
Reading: 1030hPa
